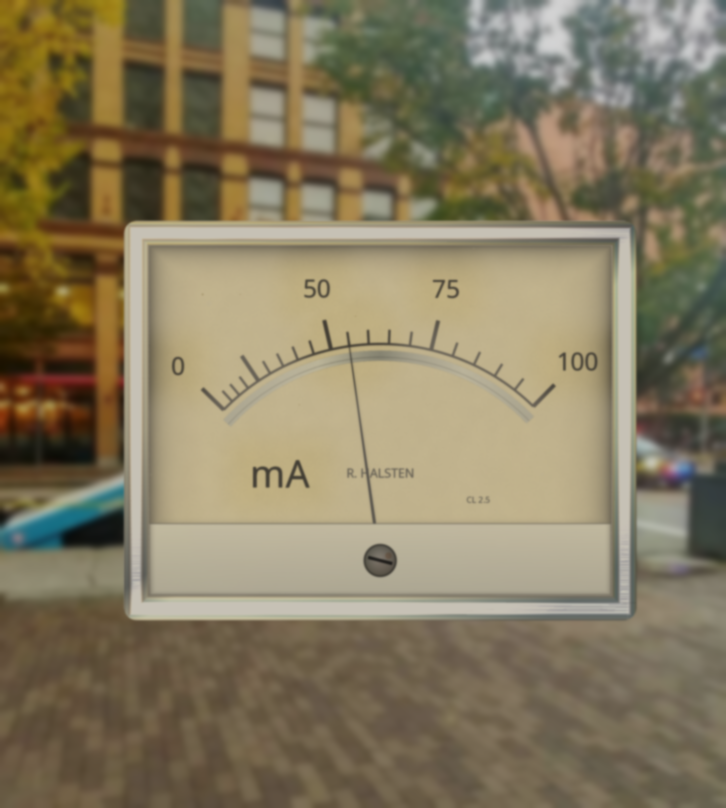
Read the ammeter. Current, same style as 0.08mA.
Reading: 55mA
